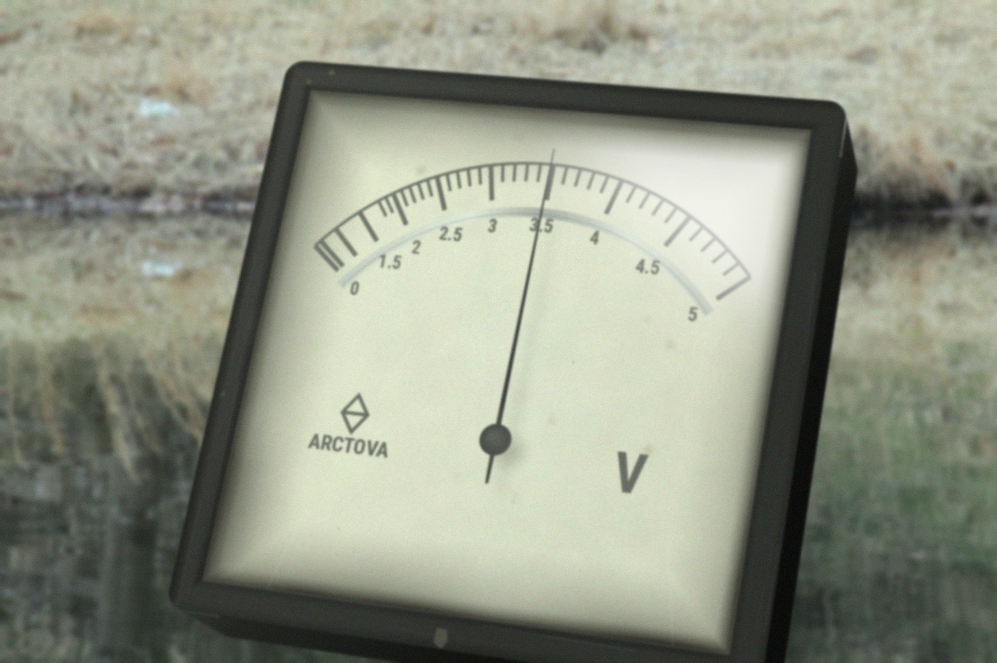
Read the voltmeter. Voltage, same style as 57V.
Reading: 3.5V
